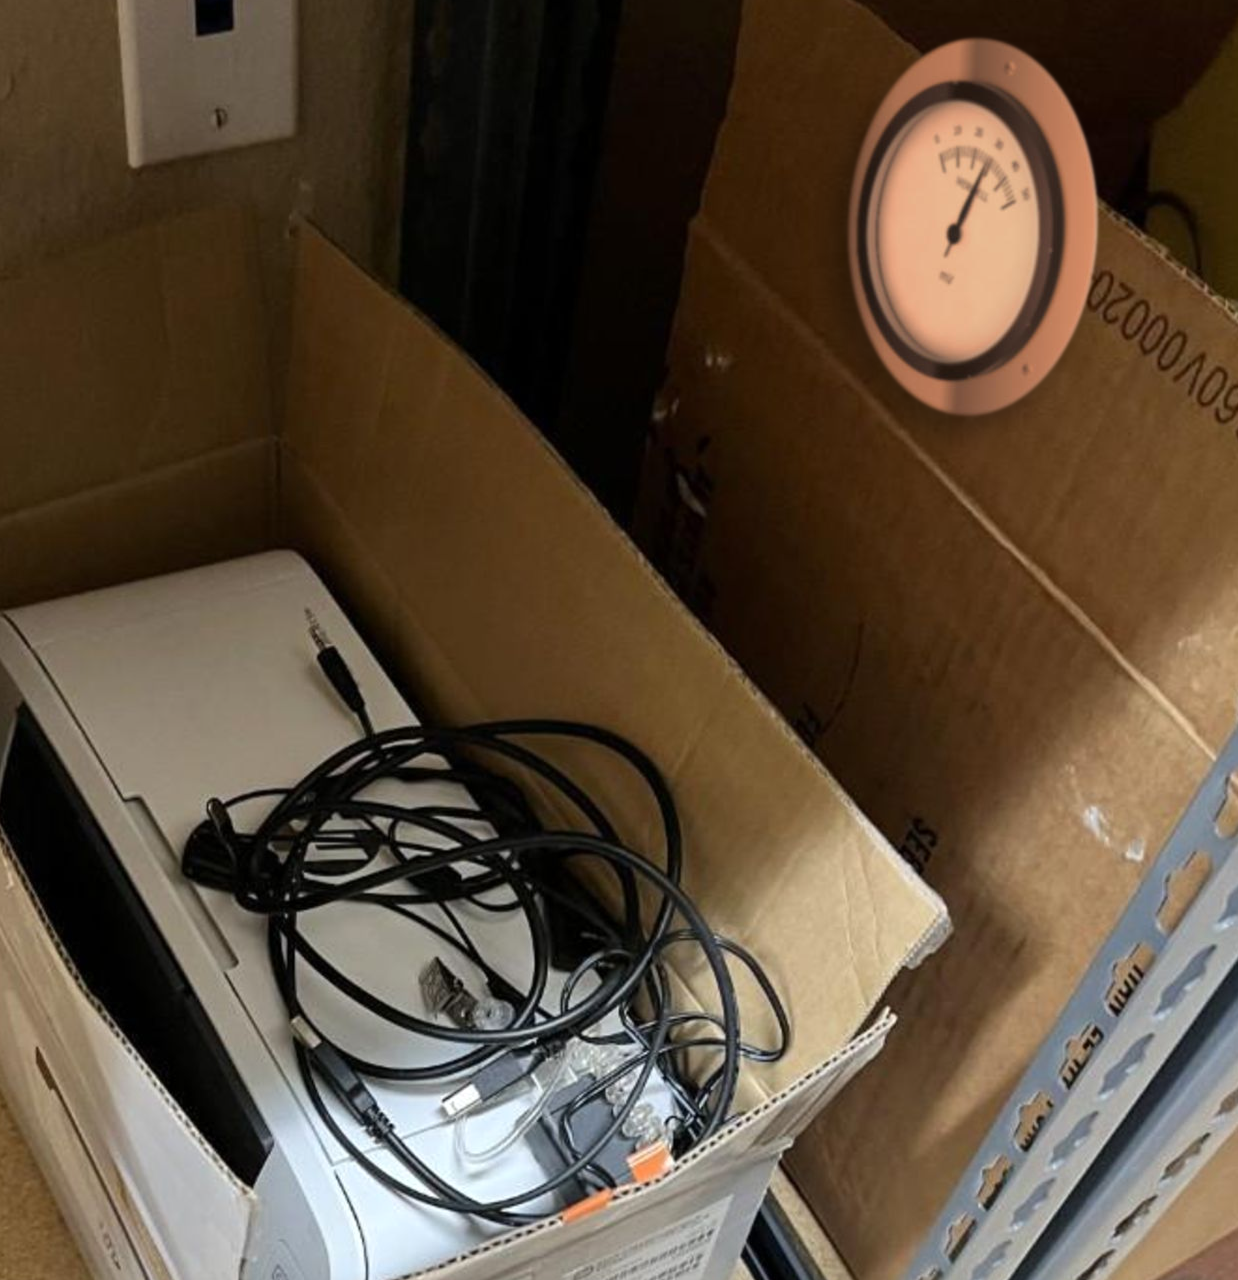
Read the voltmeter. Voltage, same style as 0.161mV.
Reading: 30mV
